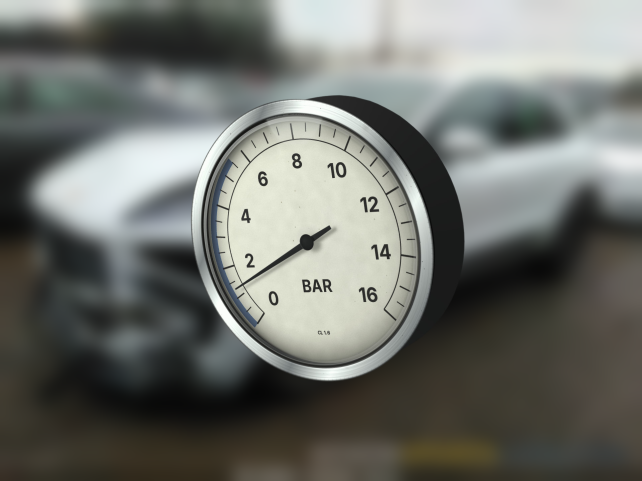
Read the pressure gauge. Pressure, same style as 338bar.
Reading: 1.25bar
